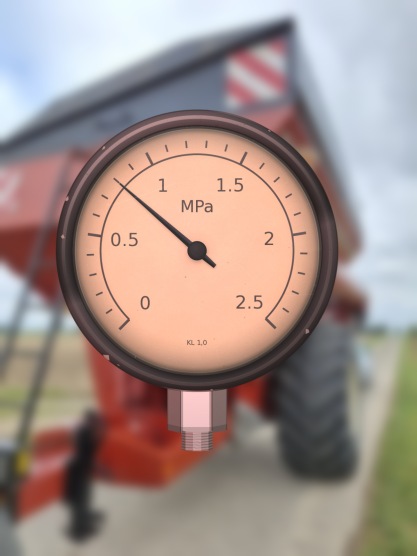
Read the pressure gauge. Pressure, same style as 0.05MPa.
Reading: 0.8MPa
